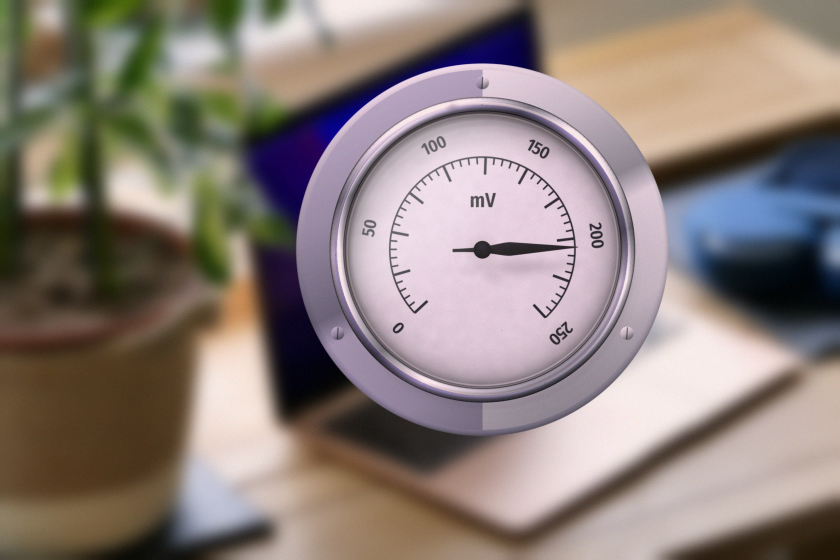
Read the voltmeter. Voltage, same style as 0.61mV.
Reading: 205mV
